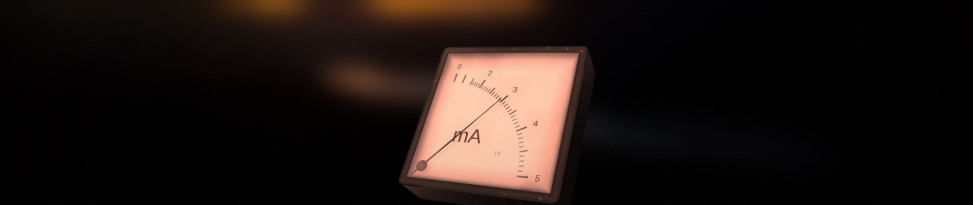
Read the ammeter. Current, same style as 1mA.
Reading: 3mA
